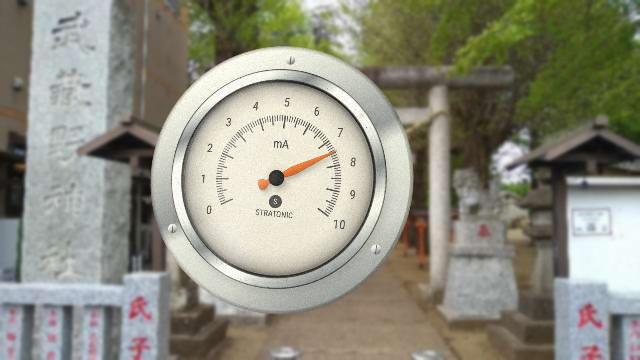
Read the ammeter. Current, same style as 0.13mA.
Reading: 7.5mA
